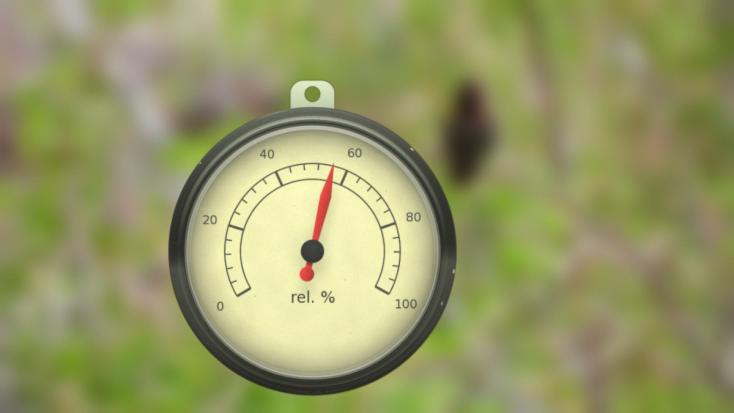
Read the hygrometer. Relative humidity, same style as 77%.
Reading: 56%
